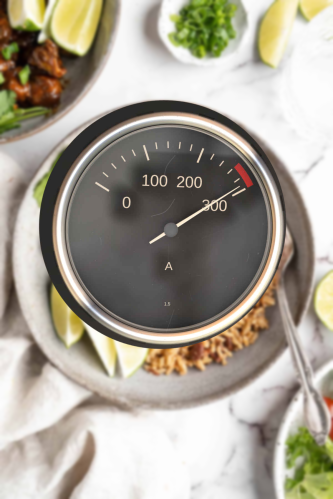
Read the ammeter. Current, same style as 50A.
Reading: 290A
